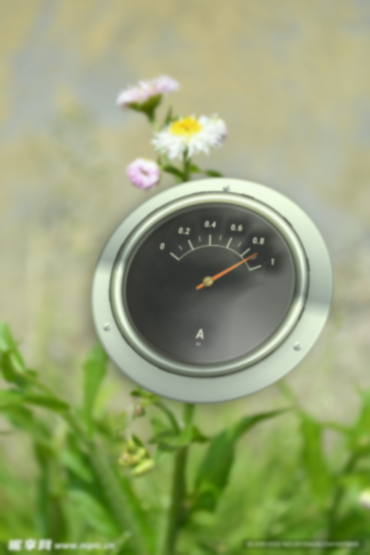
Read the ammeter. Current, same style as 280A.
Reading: 0.9A
